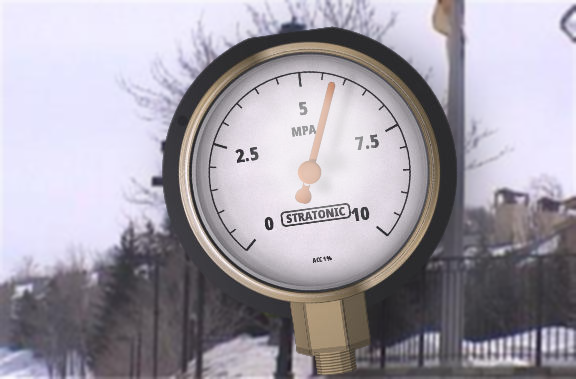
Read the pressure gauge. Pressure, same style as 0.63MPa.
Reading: 5.75MPa
